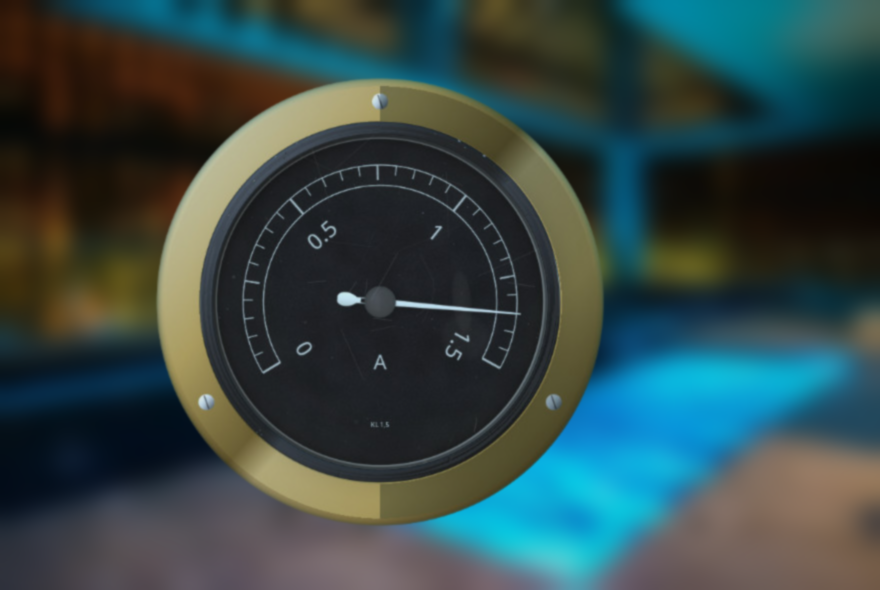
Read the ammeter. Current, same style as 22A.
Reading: 1.35A
